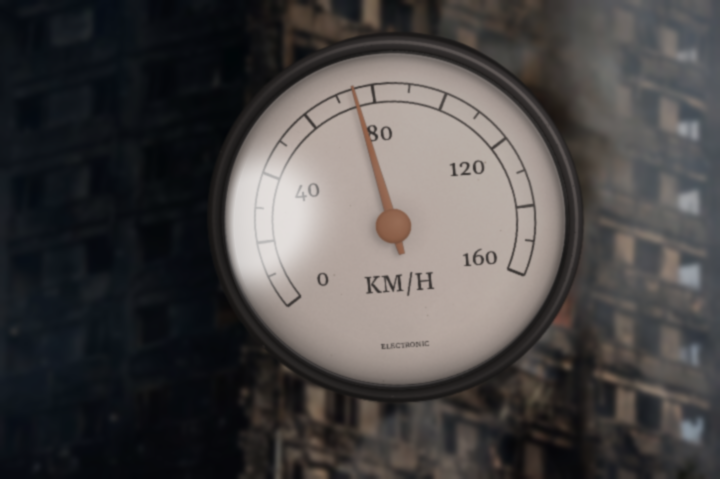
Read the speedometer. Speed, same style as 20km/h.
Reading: 75km/h
